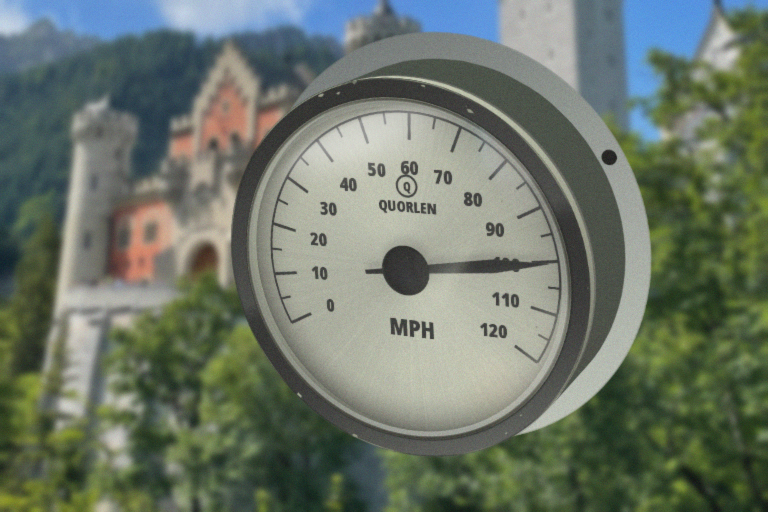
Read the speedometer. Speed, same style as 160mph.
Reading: 100mph
